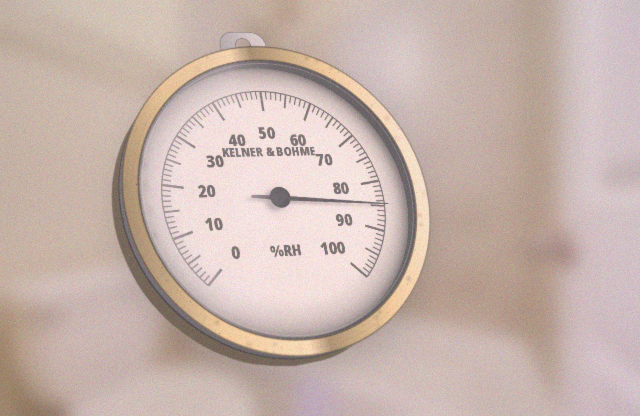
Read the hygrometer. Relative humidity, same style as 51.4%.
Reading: 85%
